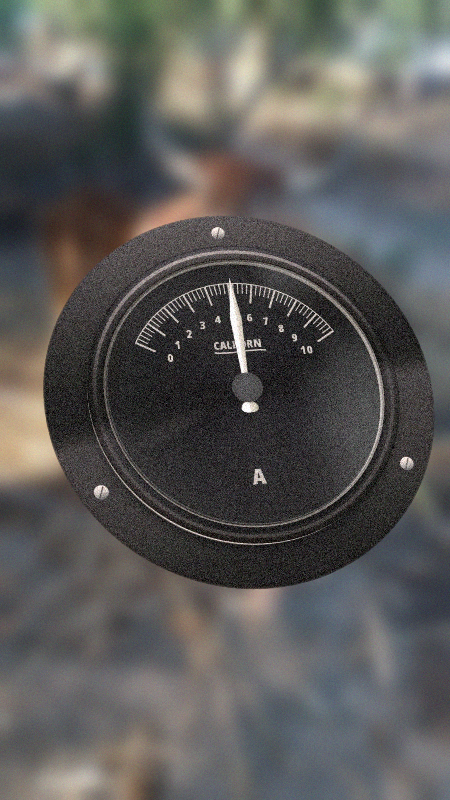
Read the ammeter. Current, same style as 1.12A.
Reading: 5A
